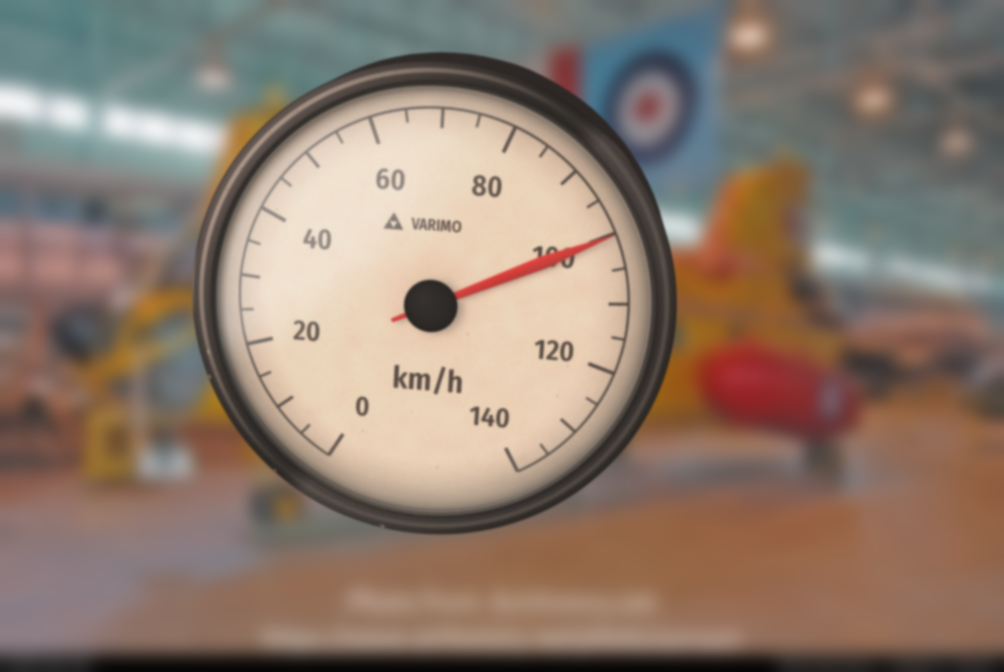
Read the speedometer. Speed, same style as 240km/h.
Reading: 100km/h
